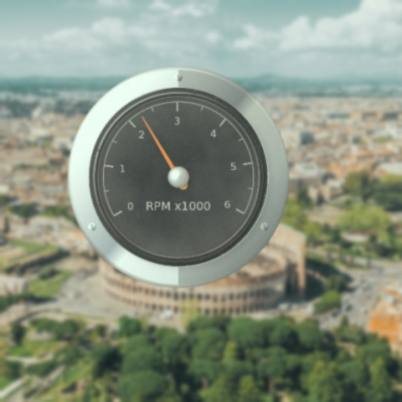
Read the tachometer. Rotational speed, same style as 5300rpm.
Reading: 2250rpm
